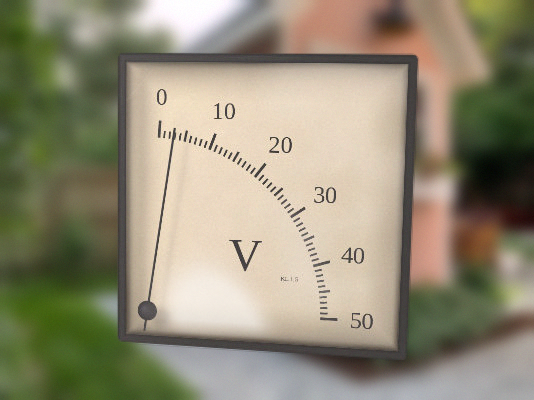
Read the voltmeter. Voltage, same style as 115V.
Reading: 3V
